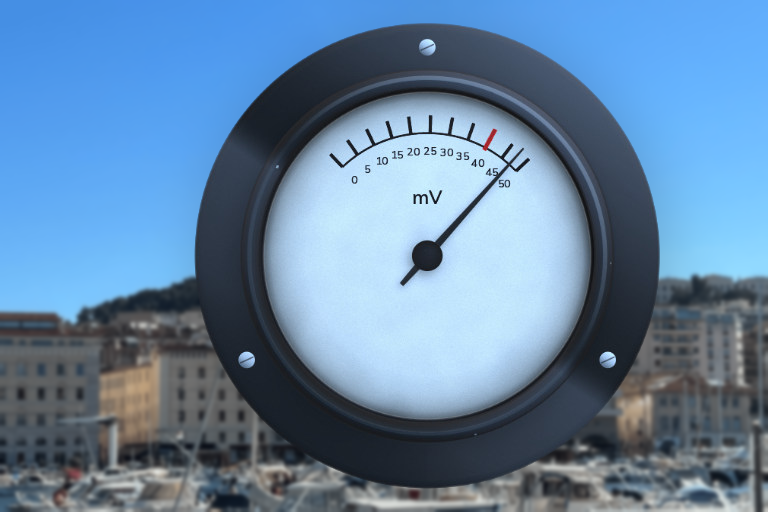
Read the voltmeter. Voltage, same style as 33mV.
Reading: 47.5mV
